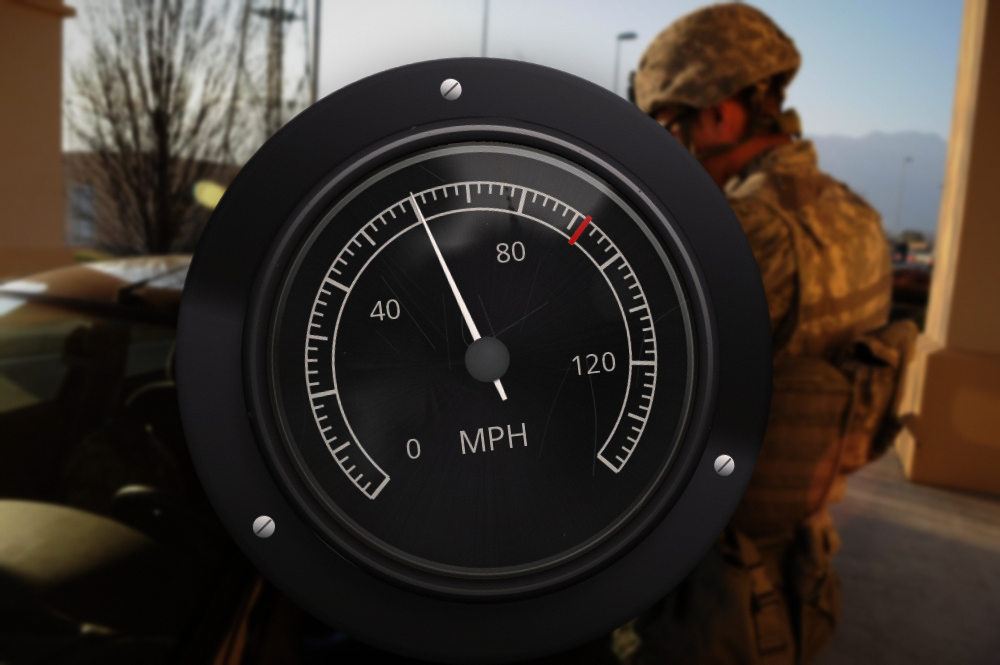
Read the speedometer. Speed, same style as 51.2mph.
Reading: 60mph
